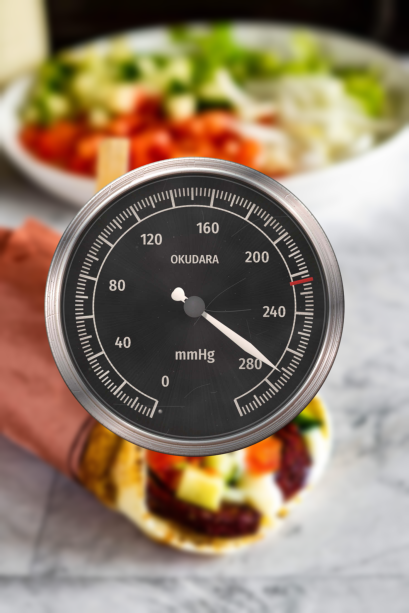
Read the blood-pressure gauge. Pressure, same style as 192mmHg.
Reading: 272mmHg
